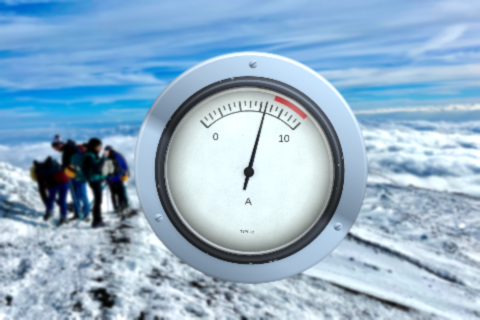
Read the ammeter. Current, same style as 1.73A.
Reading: 6.5A
